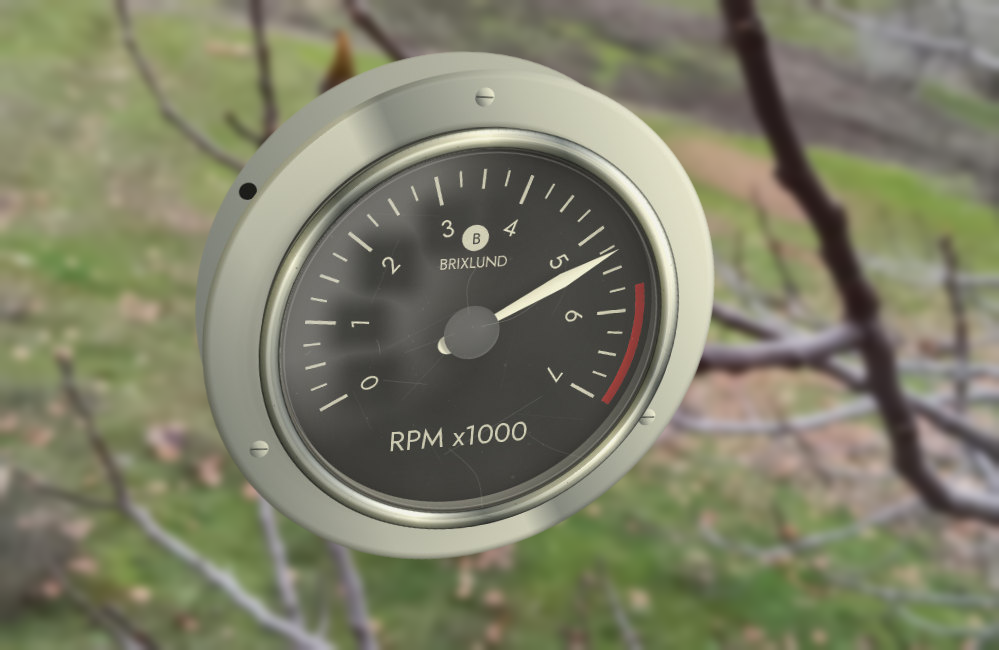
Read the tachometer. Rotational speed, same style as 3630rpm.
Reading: 5250rpm
